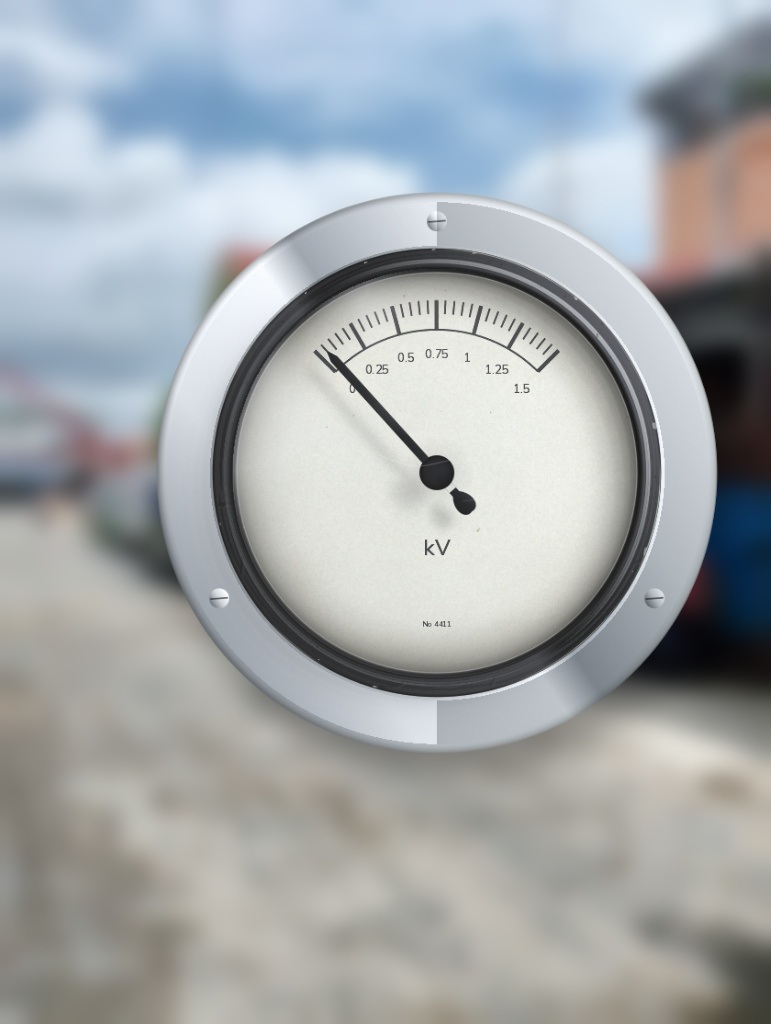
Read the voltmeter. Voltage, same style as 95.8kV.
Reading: 0.05kV
